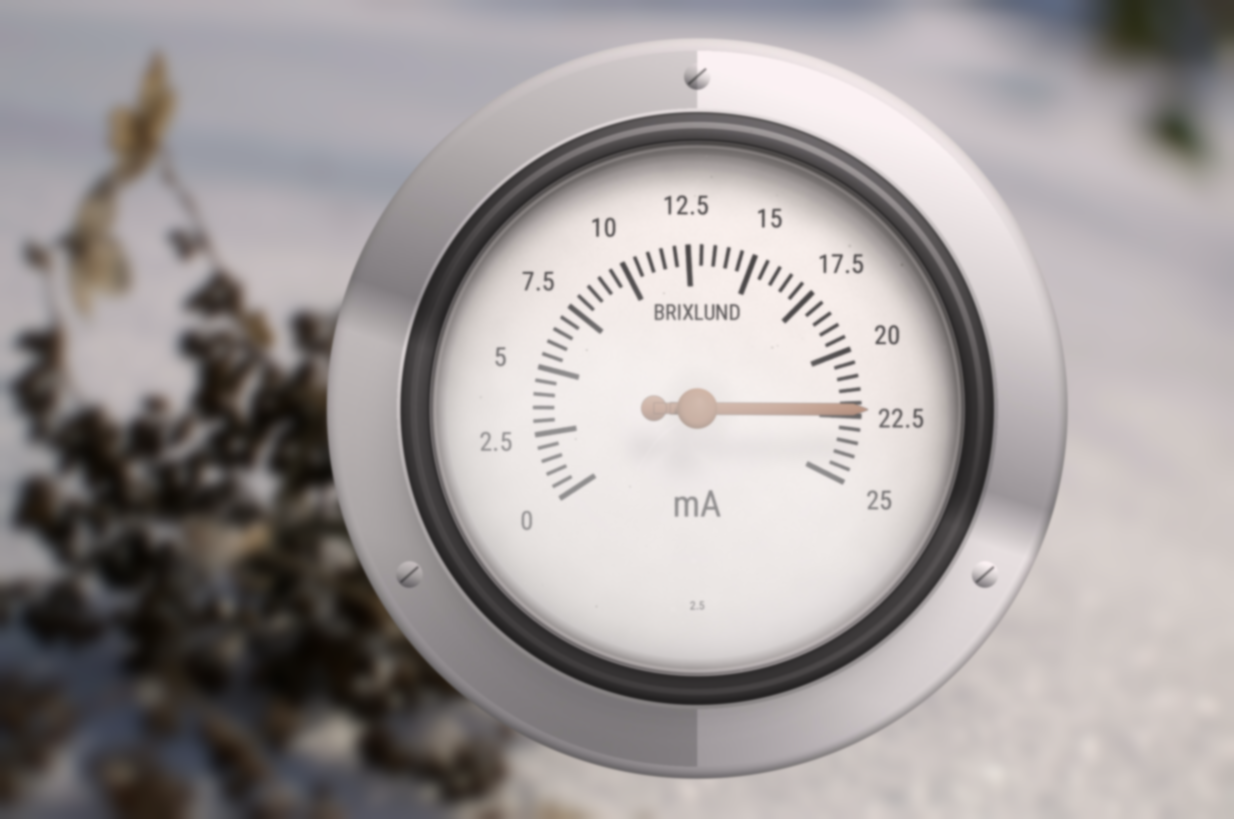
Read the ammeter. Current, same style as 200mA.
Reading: 22.25mA
